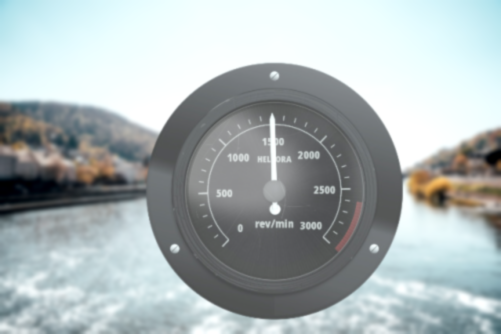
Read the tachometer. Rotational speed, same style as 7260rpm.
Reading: 1500rpm
